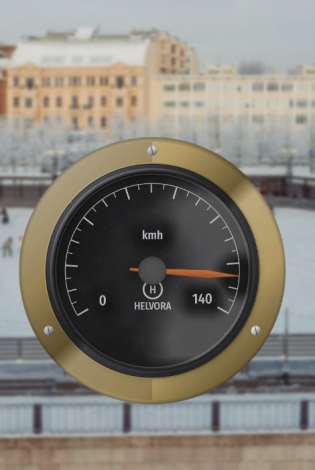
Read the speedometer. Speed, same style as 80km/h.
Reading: 125km/h
